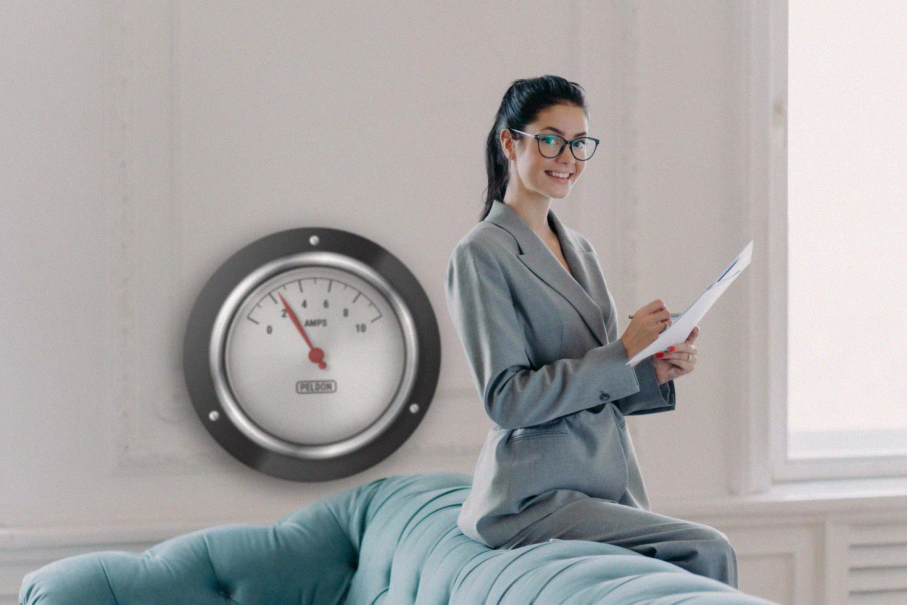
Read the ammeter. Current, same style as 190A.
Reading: 2.5A
